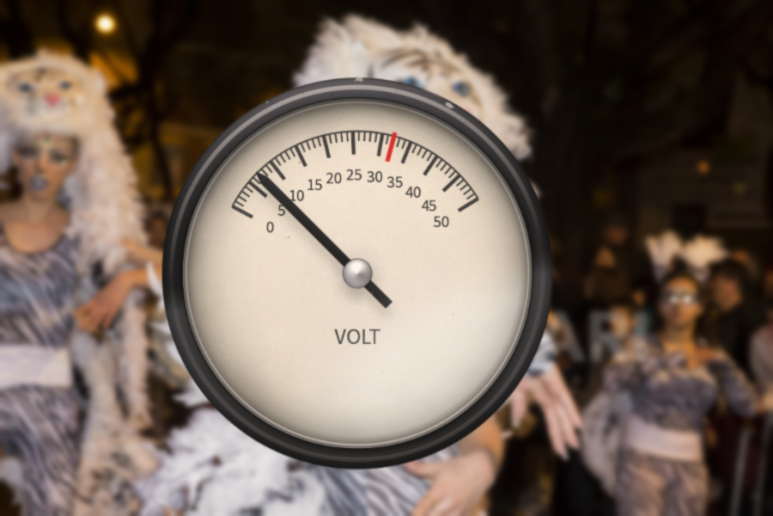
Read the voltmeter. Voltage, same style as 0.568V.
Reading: 7V
